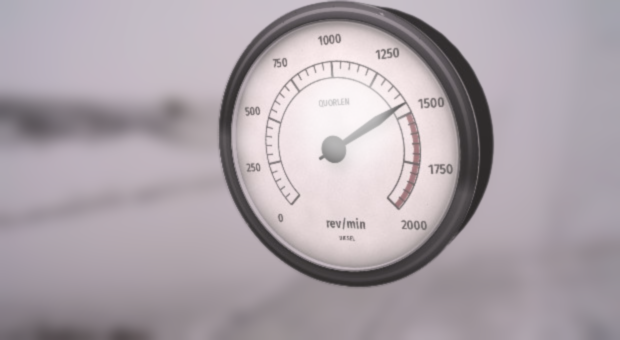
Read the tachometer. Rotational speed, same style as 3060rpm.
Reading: 1450rpm
